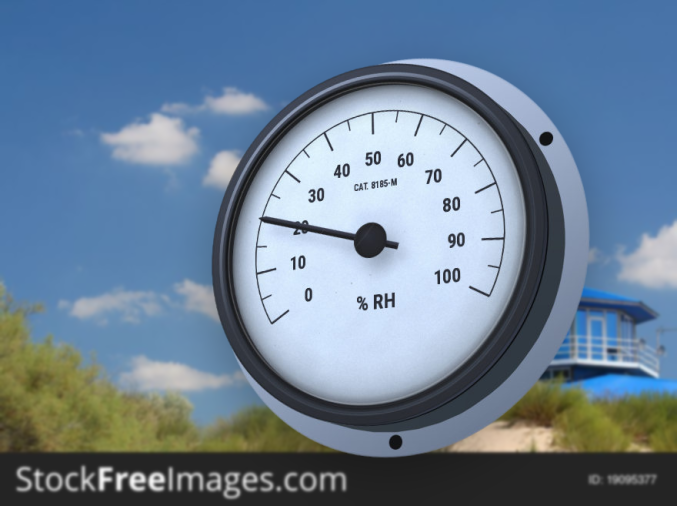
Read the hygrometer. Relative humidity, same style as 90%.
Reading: 20%
